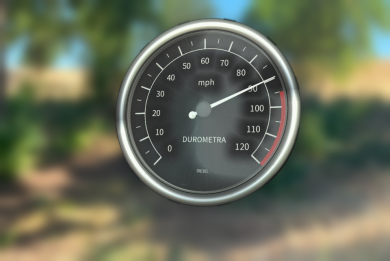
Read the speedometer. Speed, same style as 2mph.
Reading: 90mph
